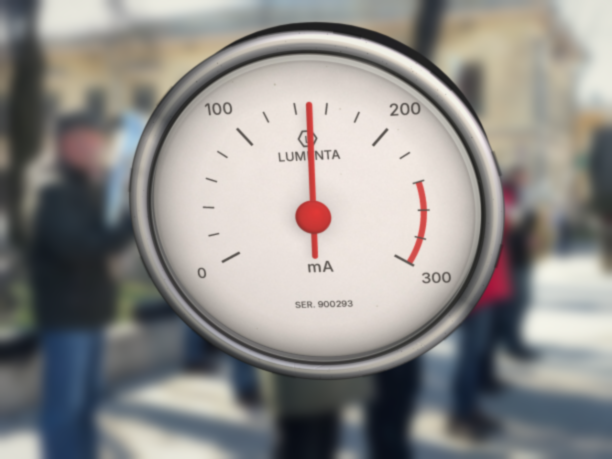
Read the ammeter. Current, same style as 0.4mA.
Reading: 150mA
